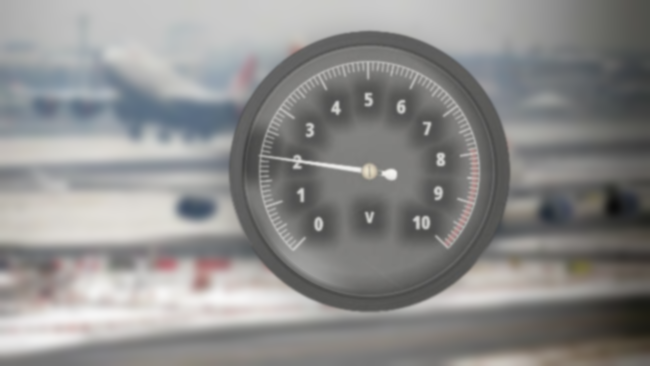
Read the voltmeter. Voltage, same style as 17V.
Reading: 2V
